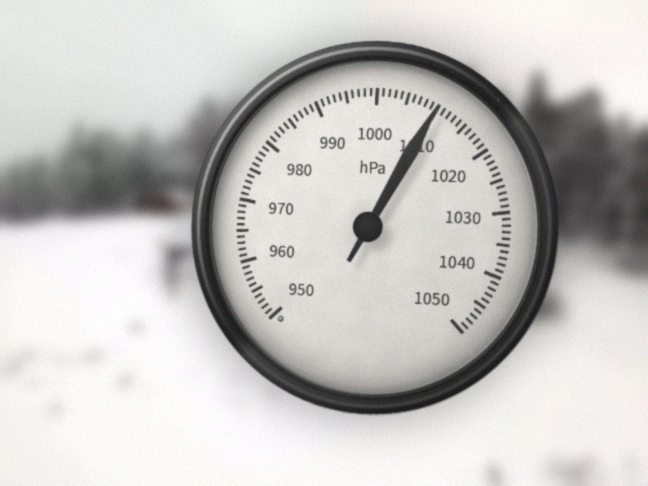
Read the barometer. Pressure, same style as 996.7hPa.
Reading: 1010hPa
